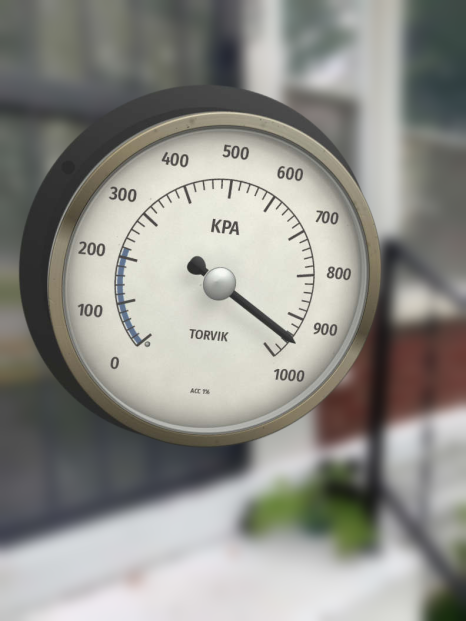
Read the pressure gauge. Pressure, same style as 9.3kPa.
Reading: 950kPa
